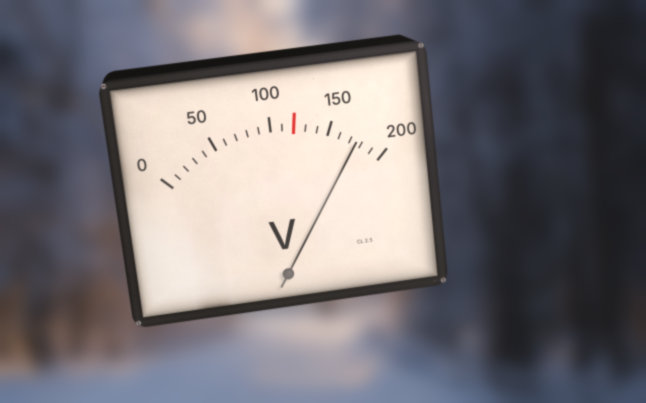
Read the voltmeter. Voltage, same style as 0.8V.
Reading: 175V
